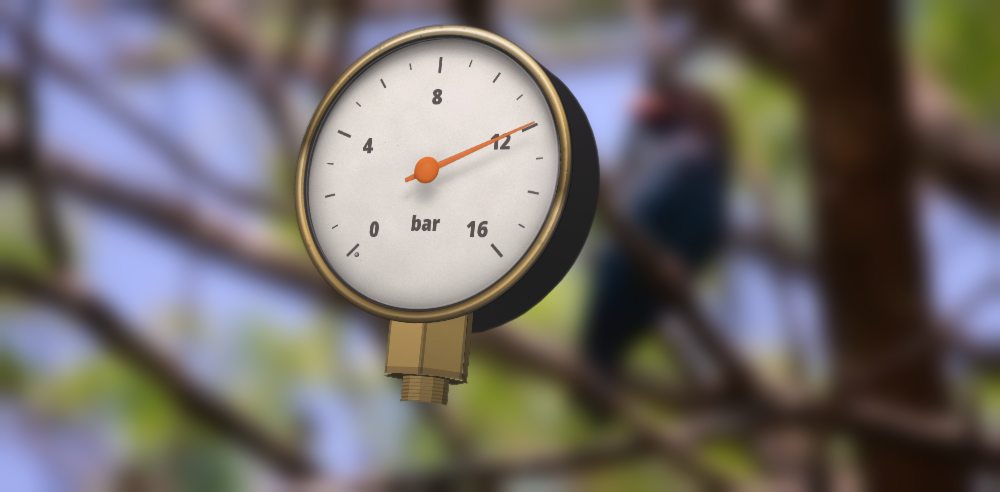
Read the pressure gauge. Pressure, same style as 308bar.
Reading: 12bar
